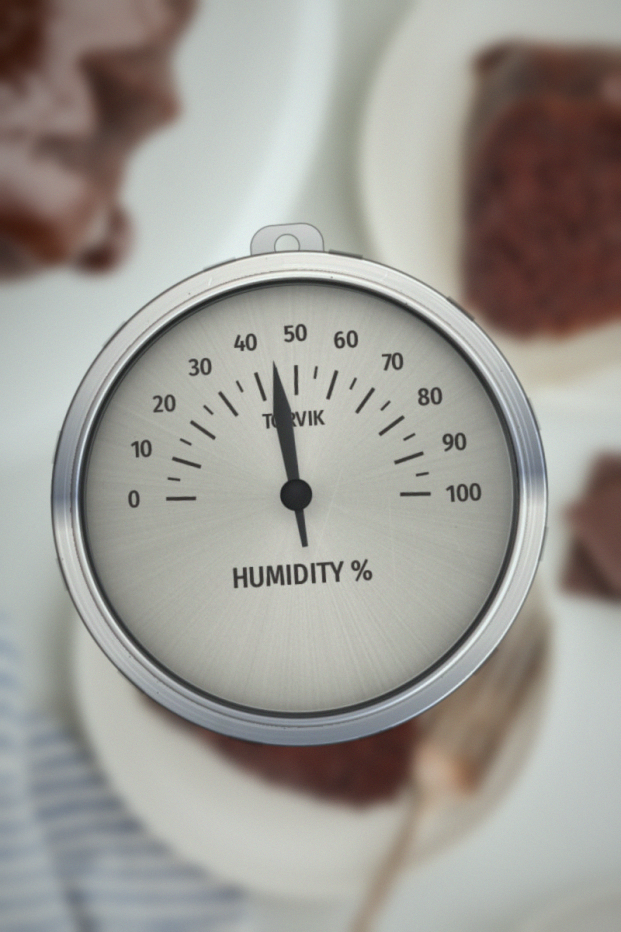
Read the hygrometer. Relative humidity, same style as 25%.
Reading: 45%
